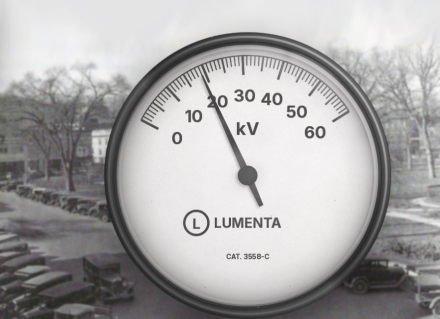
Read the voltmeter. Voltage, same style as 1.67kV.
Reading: 19kV
